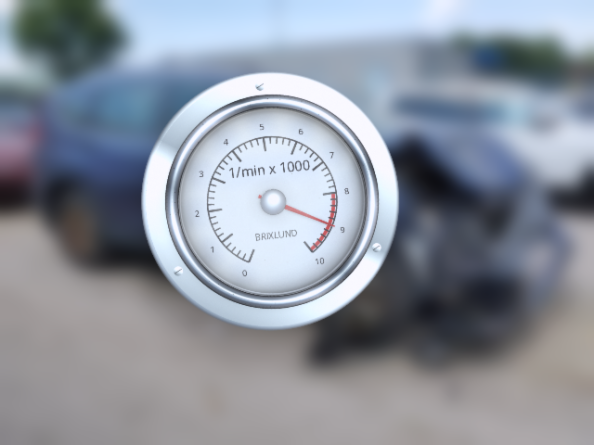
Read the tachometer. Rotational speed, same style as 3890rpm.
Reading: 9000rpm
